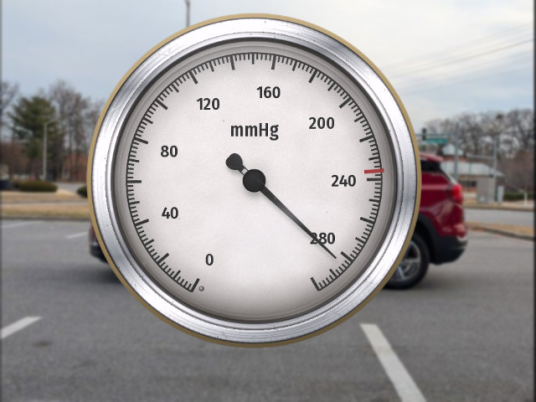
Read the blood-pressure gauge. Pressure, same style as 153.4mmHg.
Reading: 284mmHg
